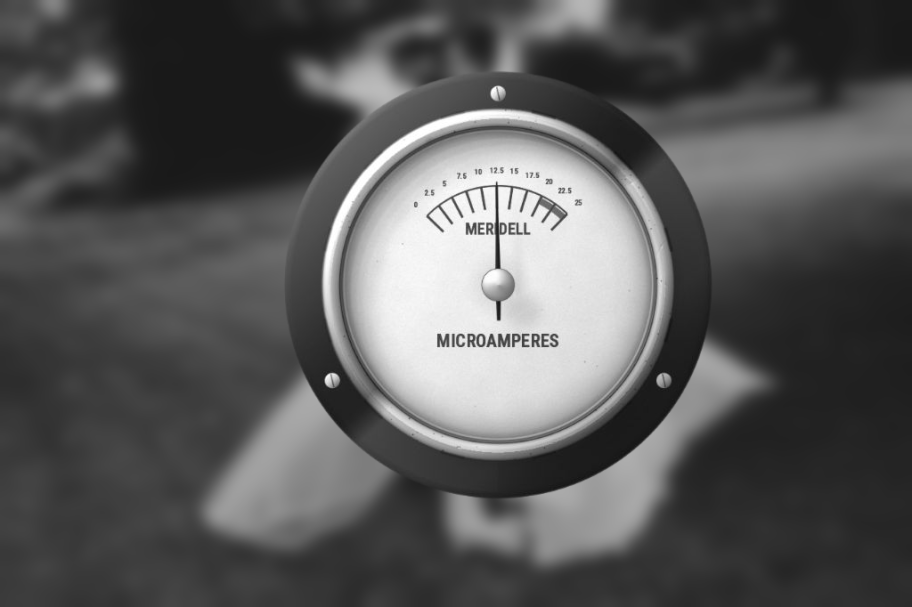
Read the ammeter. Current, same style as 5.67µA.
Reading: 12.5µA
